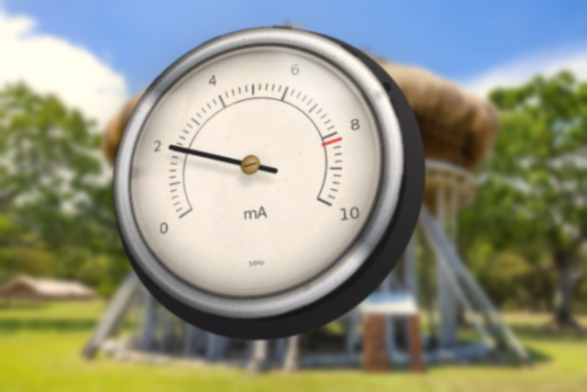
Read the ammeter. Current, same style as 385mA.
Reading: 2mA
